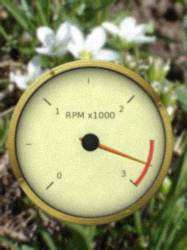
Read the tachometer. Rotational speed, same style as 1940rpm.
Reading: 2750rpm
